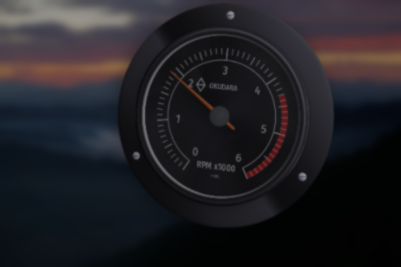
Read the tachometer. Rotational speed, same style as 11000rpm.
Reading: 1900rpm
